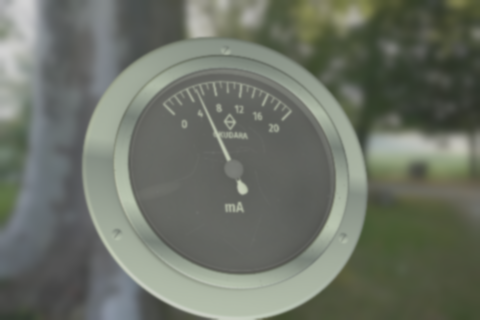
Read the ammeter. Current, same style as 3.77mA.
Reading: 5mA
